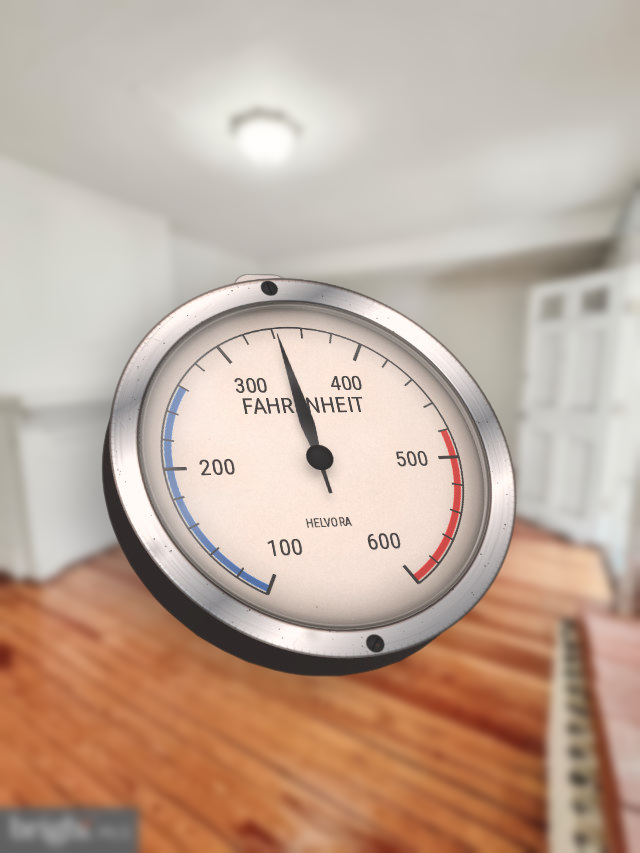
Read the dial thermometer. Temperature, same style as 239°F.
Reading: 340°F
